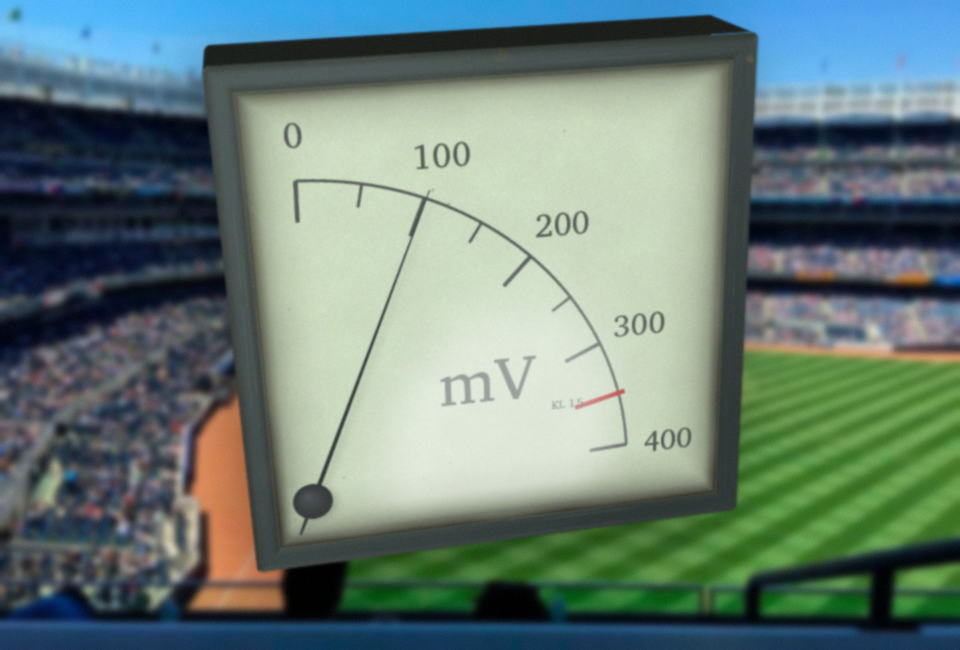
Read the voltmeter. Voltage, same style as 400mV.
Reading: 100mV
